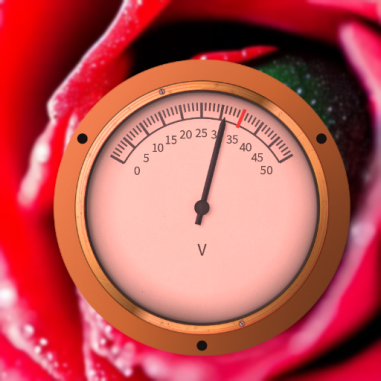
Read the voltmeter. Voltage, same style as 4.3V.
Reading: 31V
